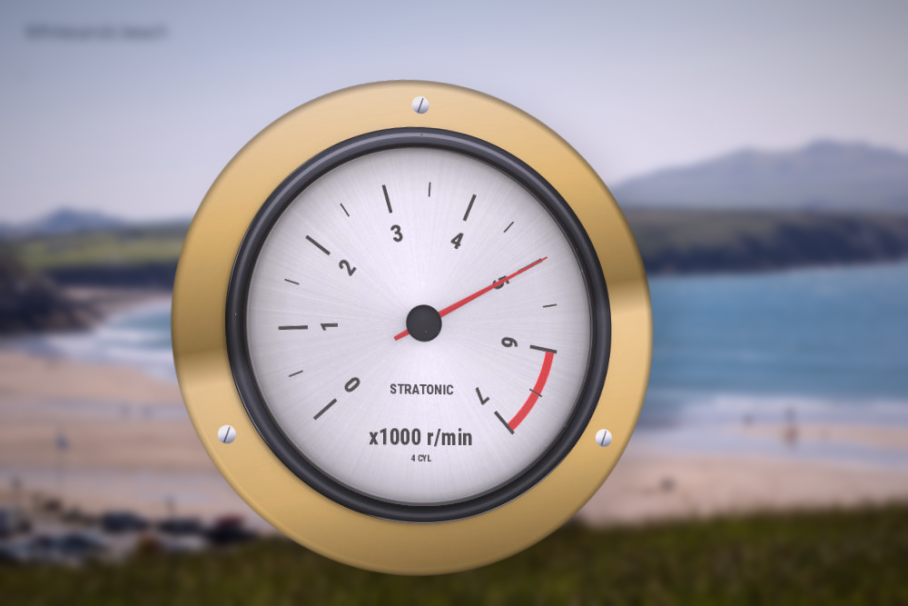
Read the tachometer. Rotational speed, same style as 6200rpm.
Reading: 5000rpm
